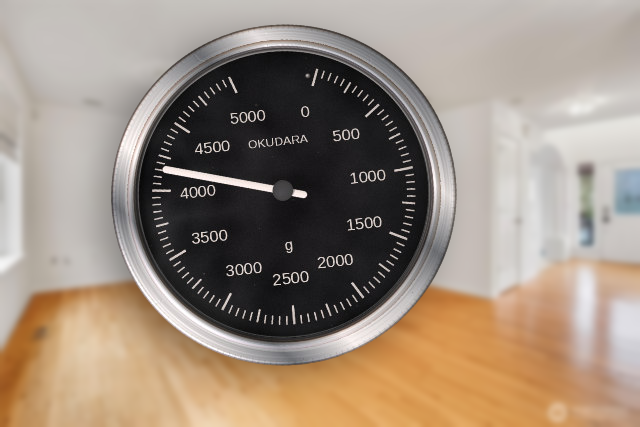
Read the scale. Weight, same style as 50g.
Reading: 4150g
